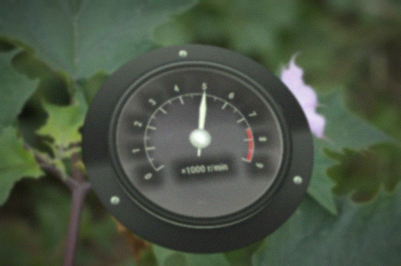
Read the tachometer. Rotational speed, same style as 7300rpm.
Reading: 5000rpm
